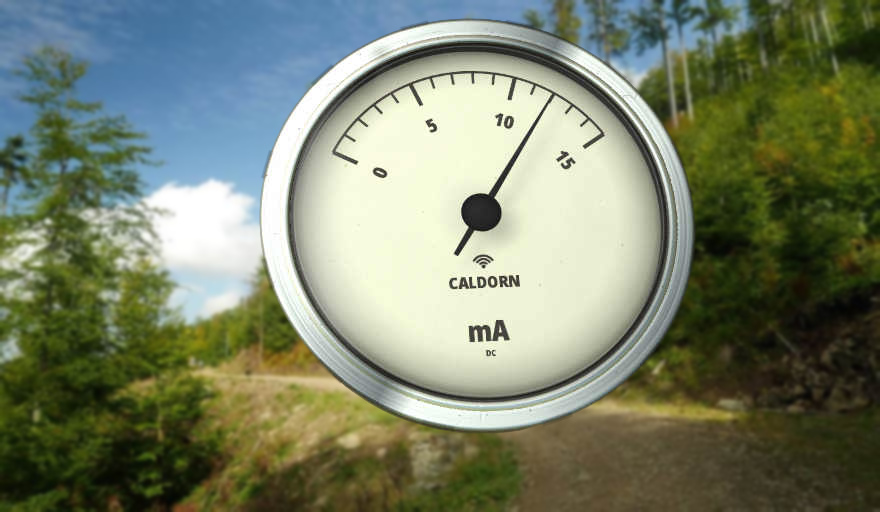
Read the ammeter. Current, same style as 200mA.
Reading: 12mA
